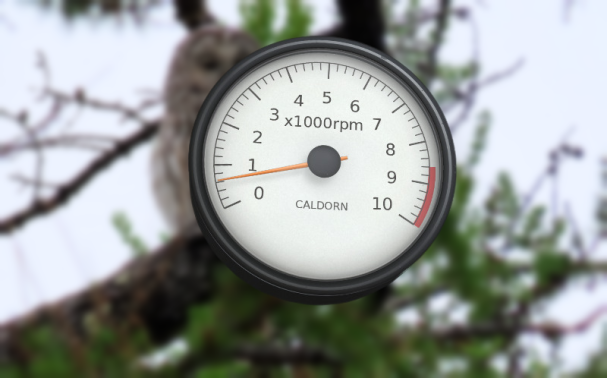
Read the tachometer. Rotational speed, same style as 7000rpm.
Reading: 600rpm
